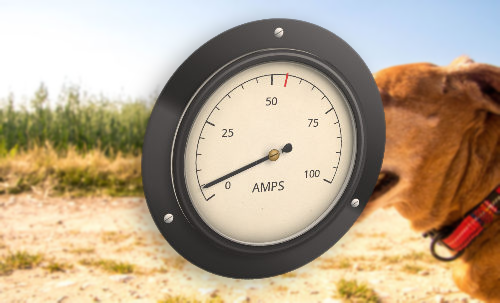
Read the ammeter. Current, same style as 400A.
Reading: 5A
